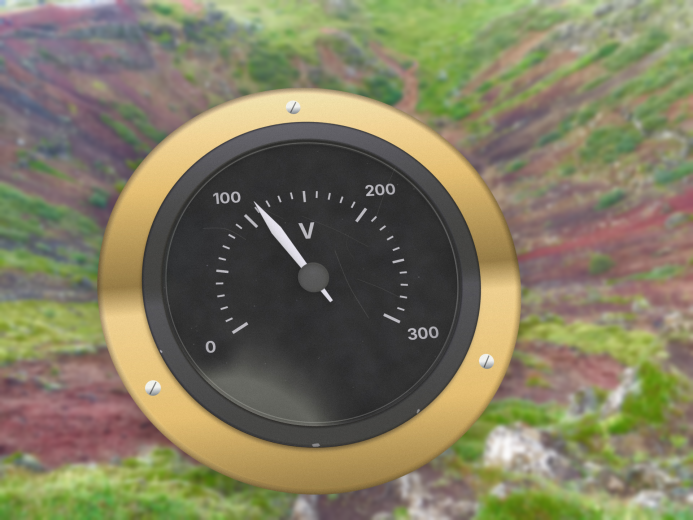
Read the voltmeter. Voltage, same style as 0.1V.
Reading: 110V
